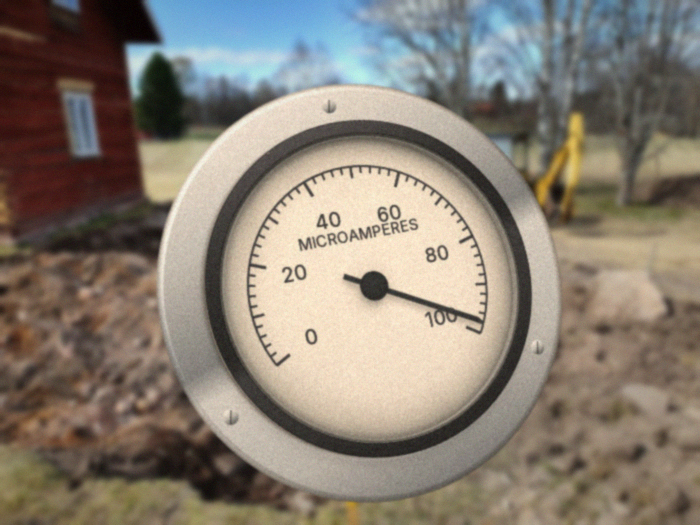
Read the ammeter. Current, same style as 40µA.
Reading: 98µA
